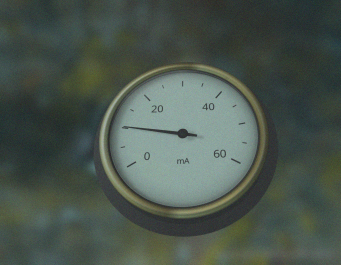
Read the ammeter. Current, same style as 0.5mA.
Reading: 10mA
